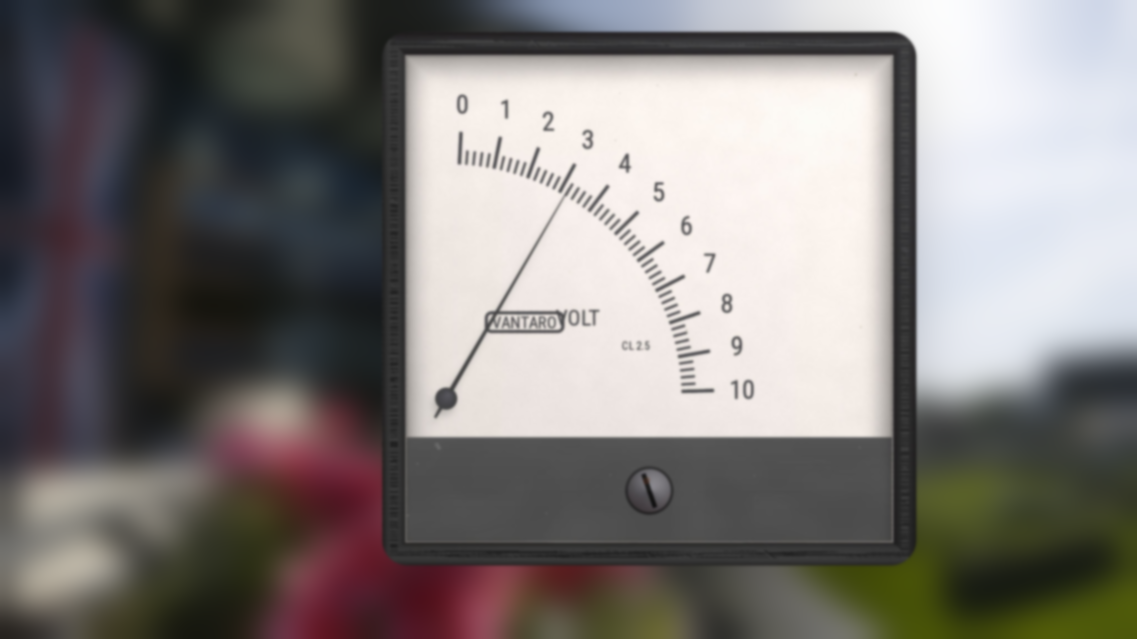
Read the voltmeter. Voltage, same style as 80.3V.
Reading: 3.2V
